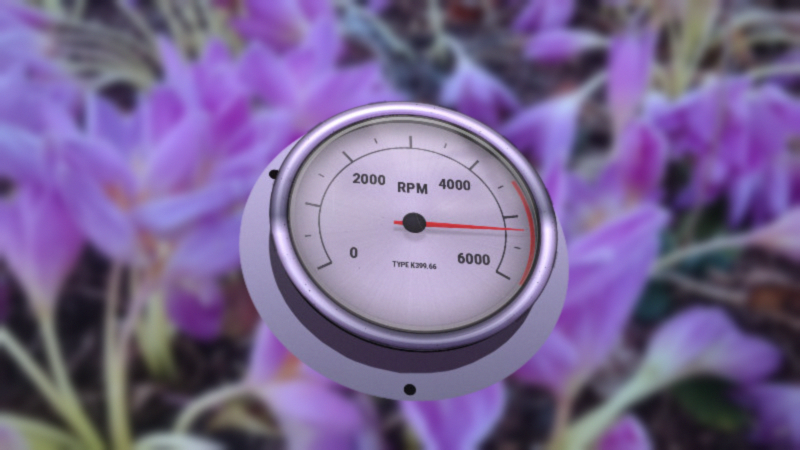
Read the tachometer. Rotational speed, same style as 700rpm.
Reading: 5250rpm
